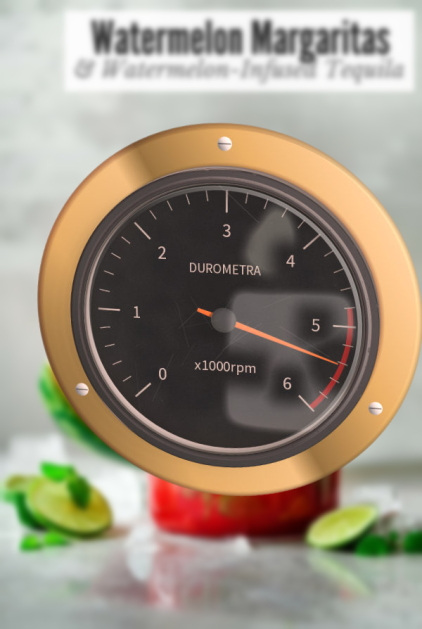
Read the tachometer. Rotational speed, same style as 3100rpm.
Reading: 5400rpm
